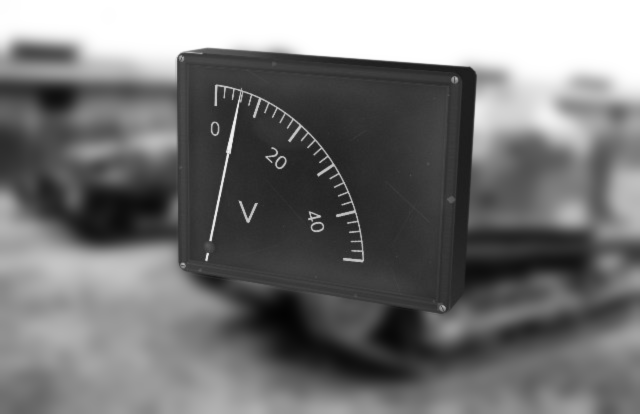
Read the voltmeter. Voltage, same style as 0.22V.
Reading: 6V
